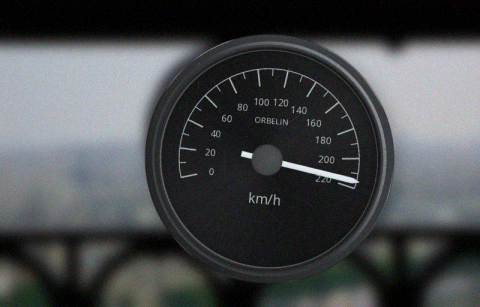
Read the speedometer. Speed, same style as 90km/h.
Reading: 215km/h
